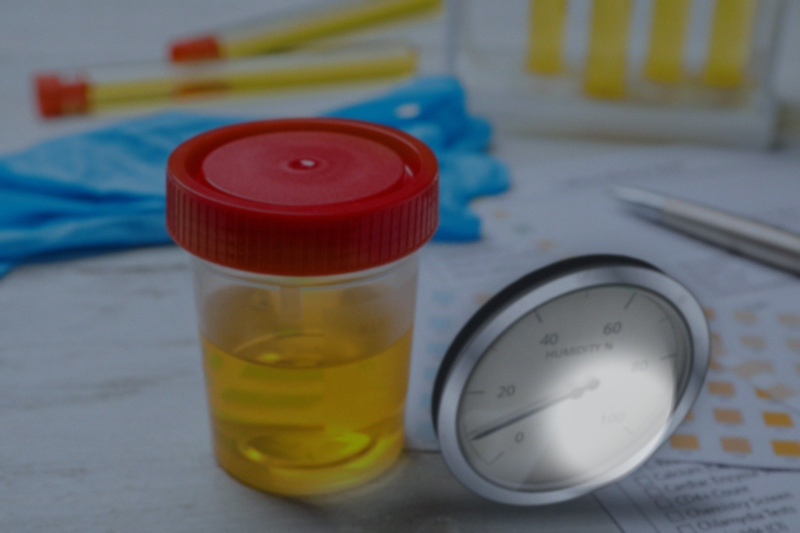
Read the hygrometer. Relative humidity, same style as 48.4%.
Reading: 10%
